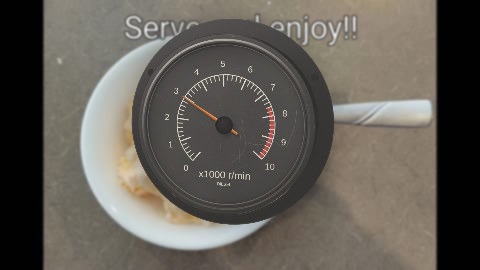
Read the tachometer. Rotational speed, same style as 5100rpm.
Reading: 3000rpm
